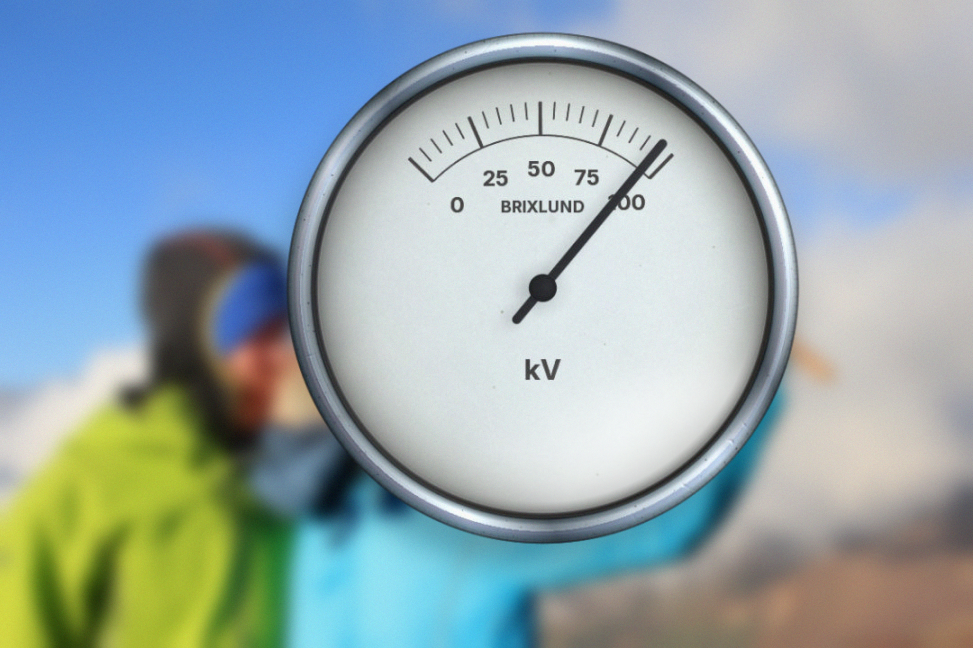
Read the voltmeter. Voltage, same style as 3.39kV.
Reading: 95kV
